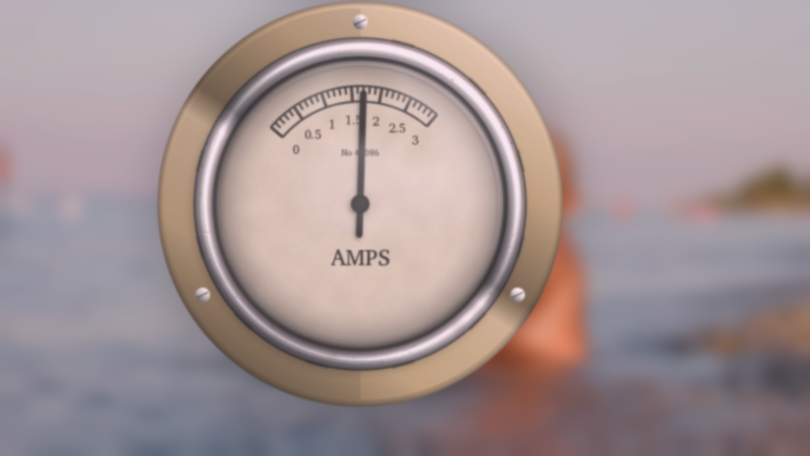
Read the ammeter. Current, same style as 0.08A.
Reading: 1.7A
